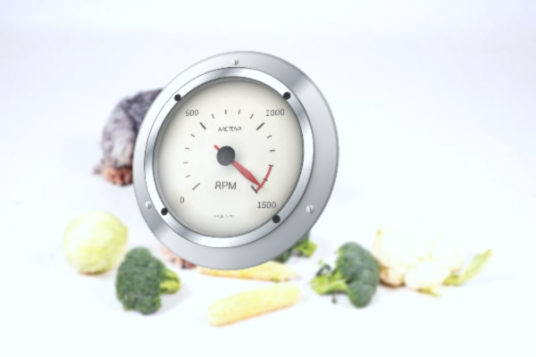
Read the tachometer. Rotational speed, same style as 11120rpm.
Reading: 1450rpm
